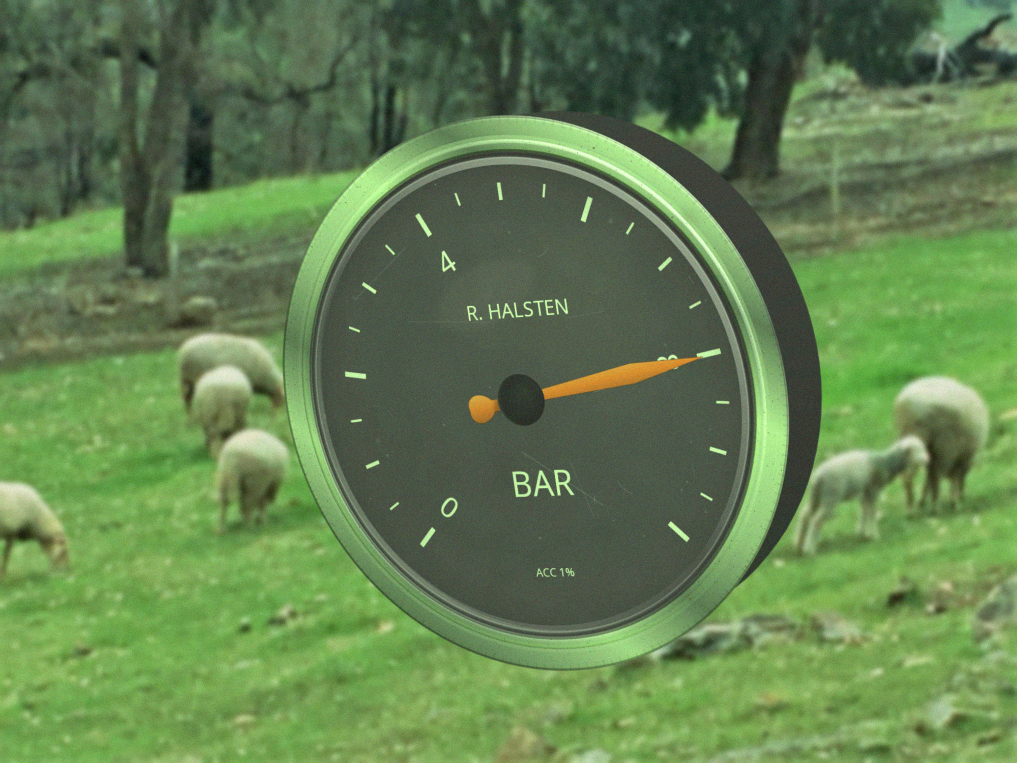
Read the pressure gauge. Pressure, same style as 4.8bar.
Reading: 8bar
